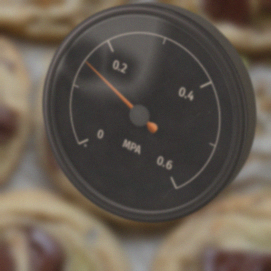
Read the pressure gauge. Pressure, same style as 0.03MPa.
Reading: 0.15MPa
